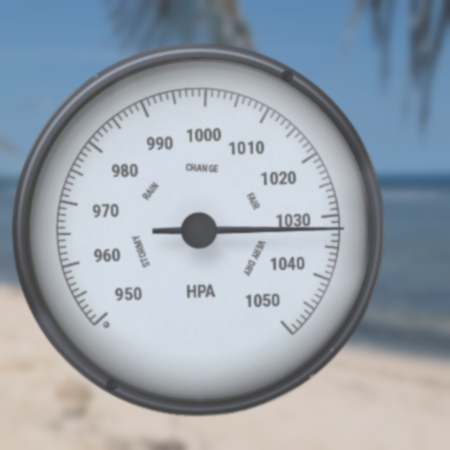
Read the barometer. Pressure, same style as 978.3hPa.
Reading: 1032hPa
